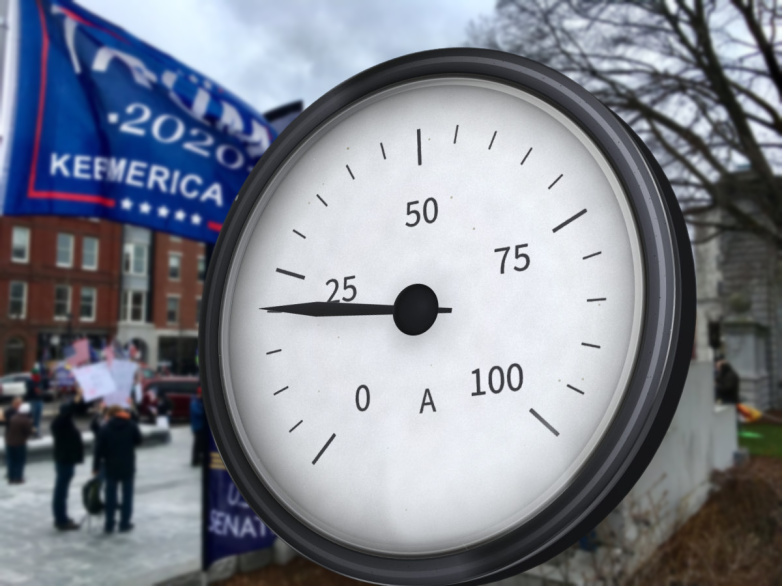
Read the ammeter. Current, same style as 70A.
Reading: 20A
